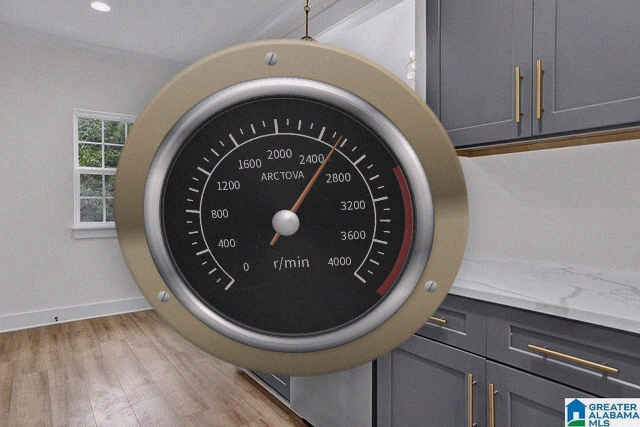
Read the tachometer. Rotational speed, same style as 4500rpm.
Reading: 2550rpm
